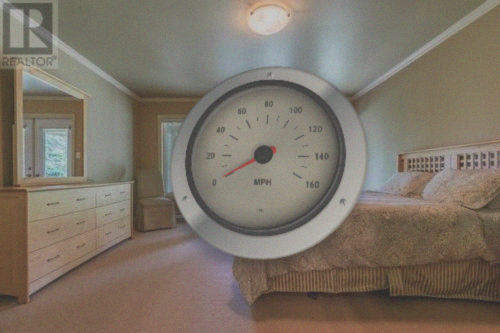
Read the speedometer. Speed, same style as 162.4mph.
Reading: 0mph
